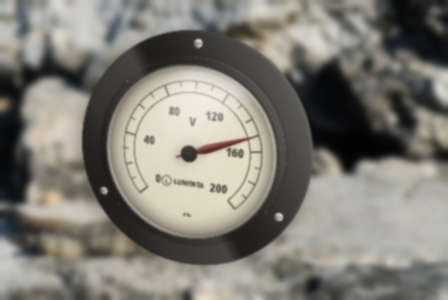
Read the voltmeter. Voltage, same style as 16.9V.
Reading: 150V
